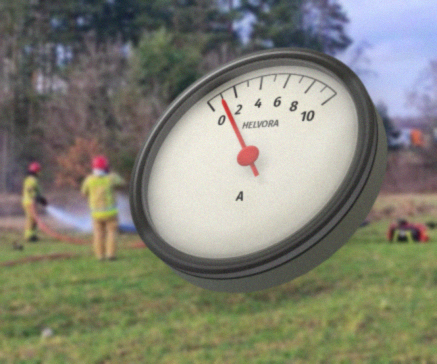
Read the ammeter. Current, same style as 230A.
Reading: 1A
